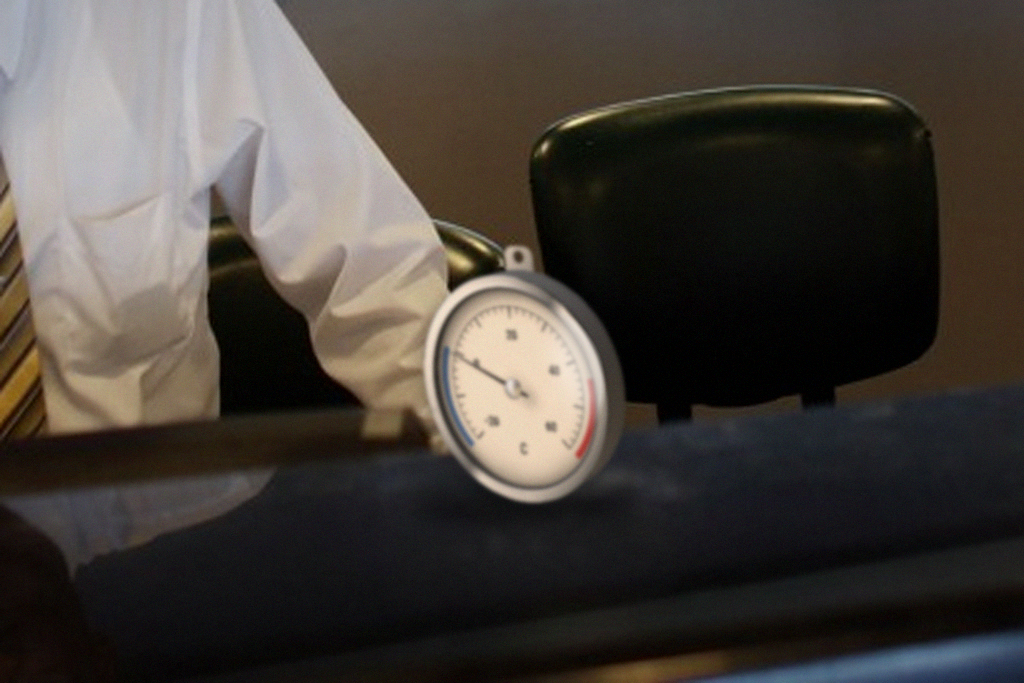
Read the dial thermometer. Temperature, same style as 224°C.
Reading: 0°C
